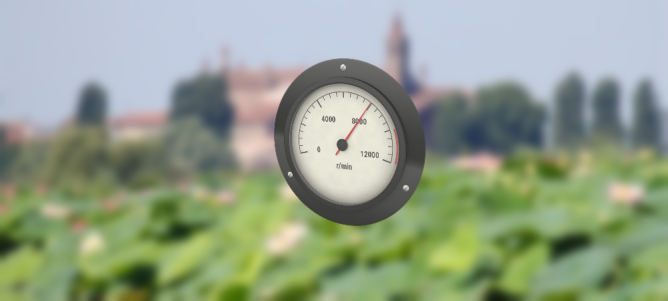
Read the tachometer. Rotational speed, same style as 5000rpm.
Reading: 8000rpm
